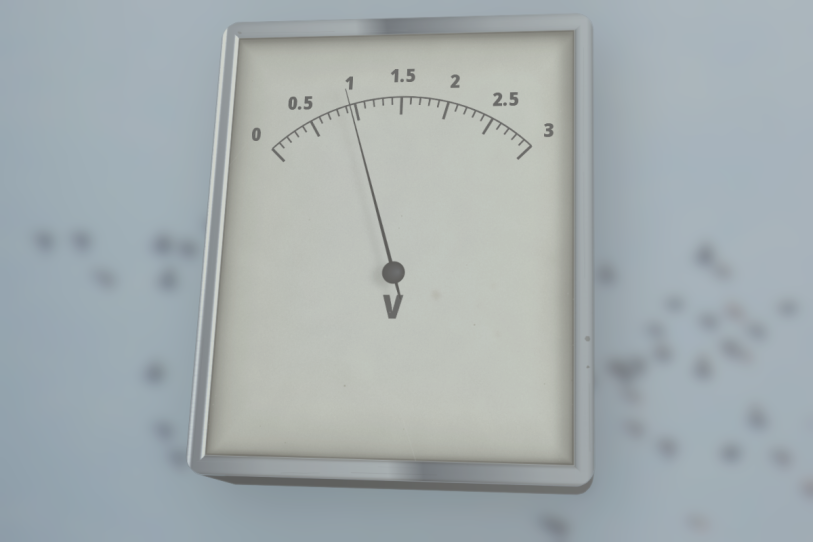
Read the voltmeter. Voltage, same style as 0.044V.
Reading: 0.95V
